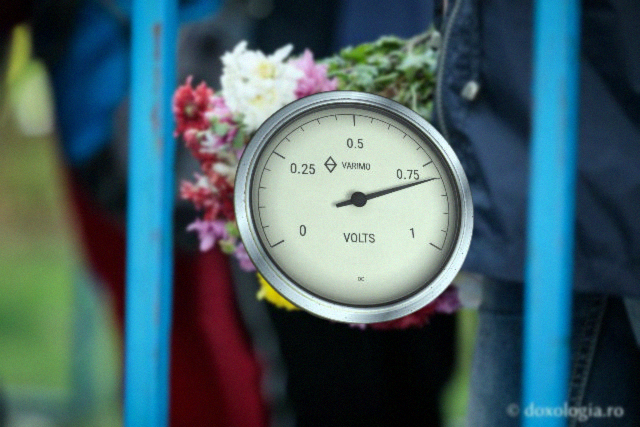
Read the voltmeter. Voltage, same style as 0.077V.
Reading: 0.8V
